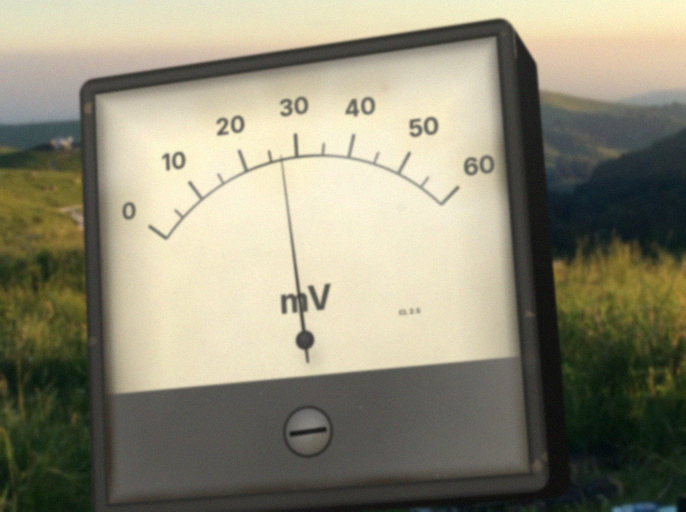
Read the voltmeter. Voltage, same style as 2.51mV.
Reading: 27.5mV
